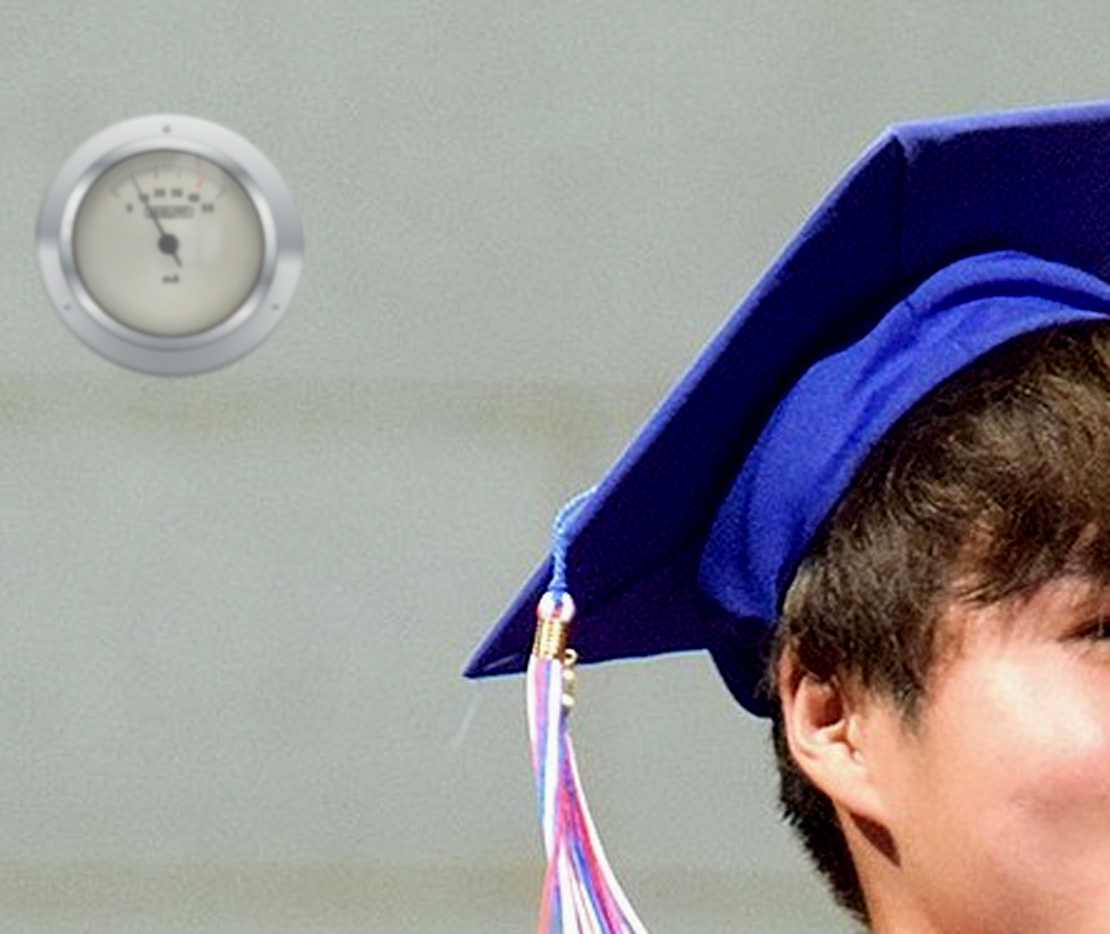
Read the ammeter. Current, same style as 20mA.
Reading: 10mA
